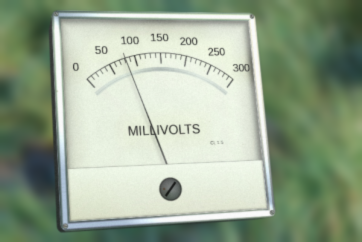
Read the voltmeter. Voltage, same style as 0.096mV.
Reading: 80mV
